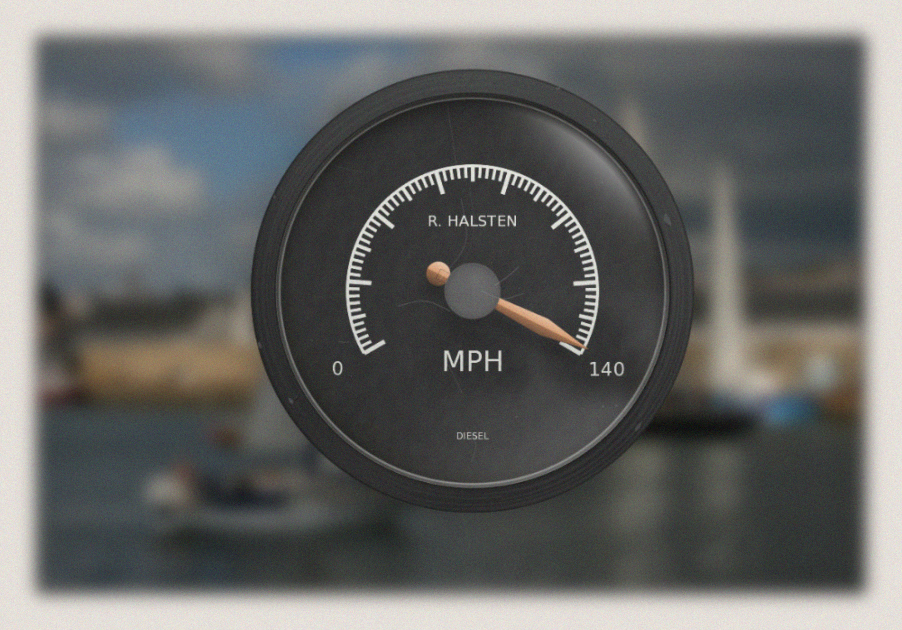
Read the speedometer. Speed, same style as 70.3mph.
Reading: 138mph
